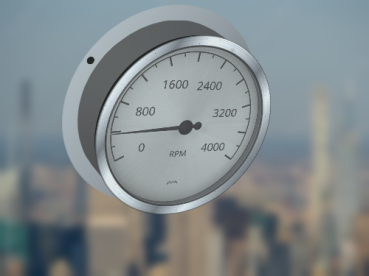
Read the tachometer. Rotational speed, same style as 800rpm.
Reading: 400rpm
